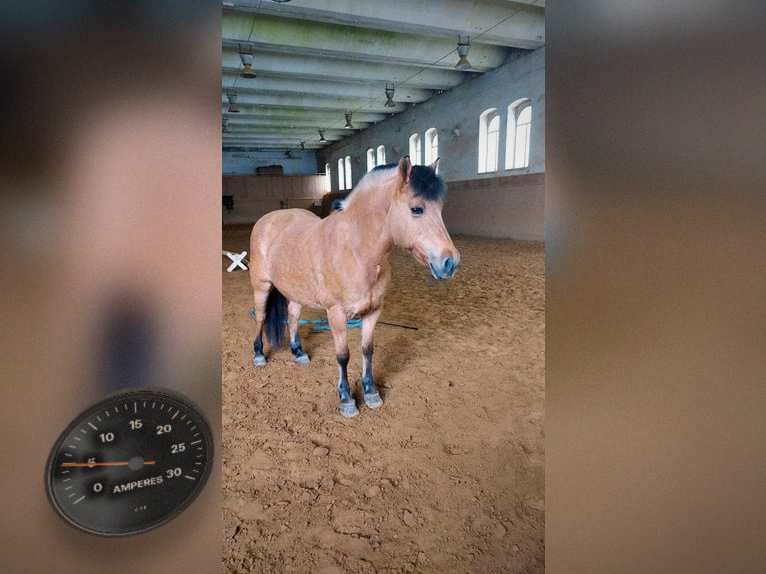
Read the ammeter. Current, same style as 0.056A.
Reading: 5A
